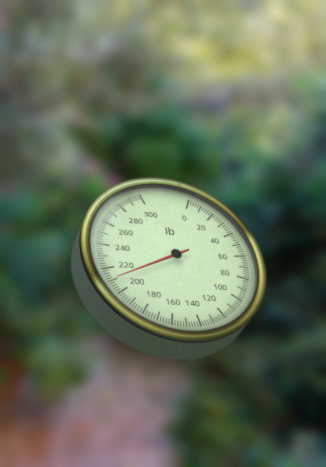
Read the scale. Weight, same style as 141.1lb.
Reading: 210lb
